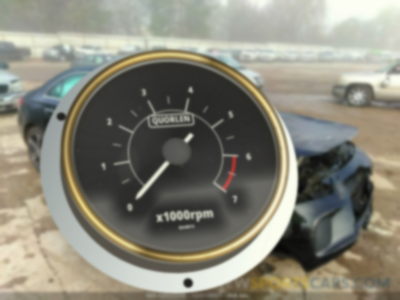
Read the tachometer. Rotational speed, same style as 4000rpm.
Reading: 0rpm
